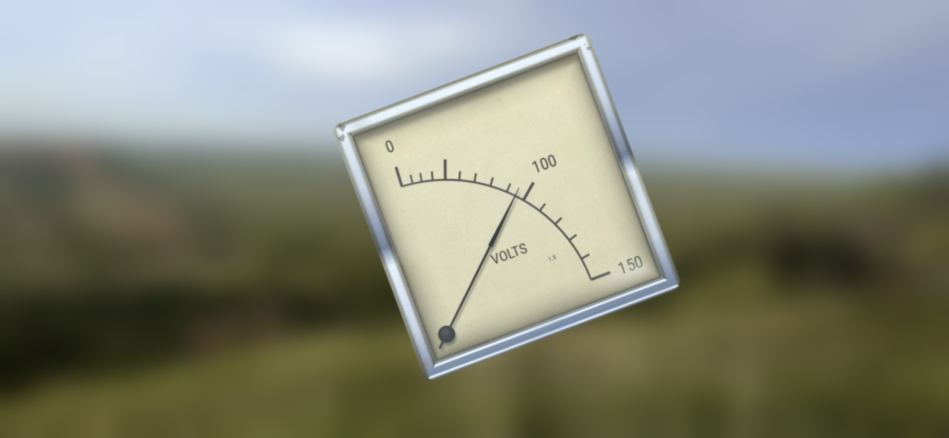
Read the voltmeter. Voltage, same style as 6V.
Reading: 95V
